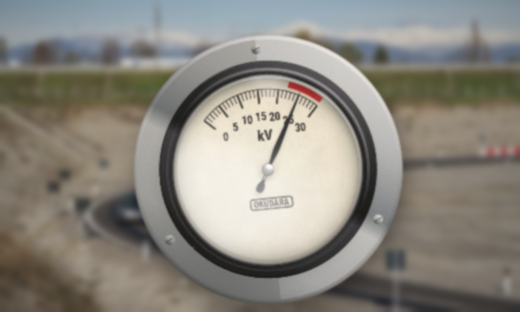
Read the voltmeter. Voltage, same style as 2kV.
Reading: 25kV
